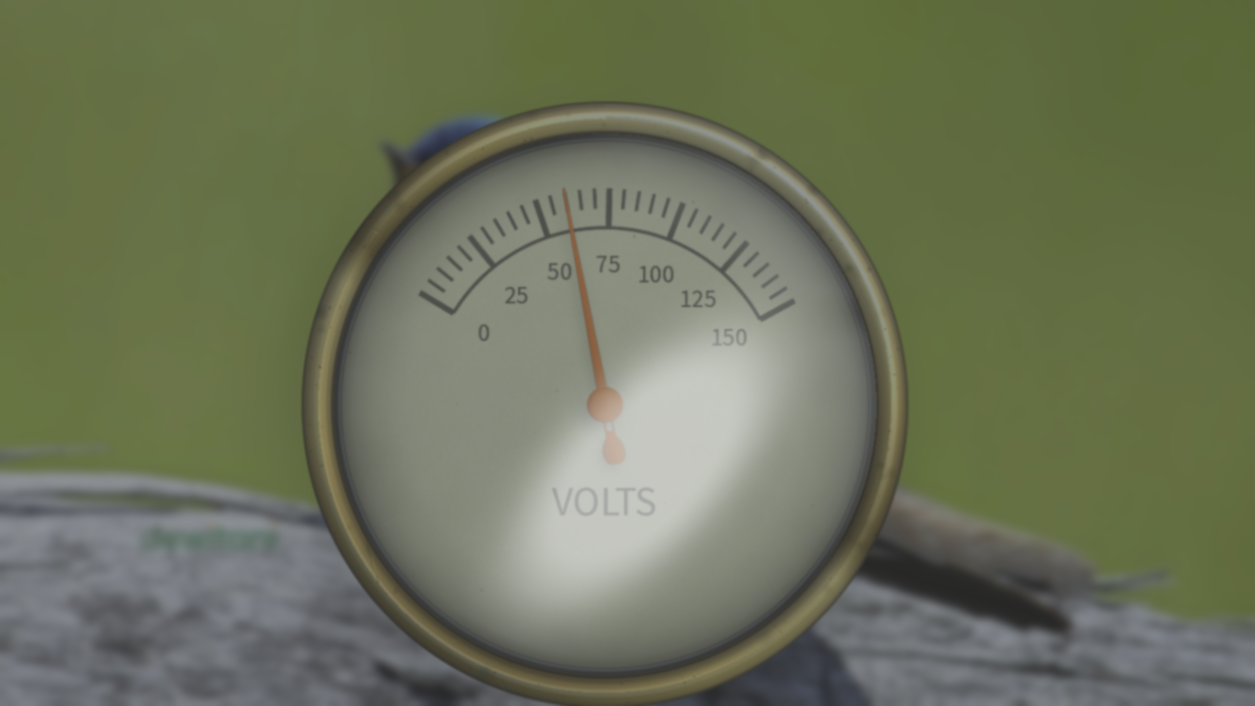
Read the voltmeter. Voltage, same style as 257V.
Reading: 60V
